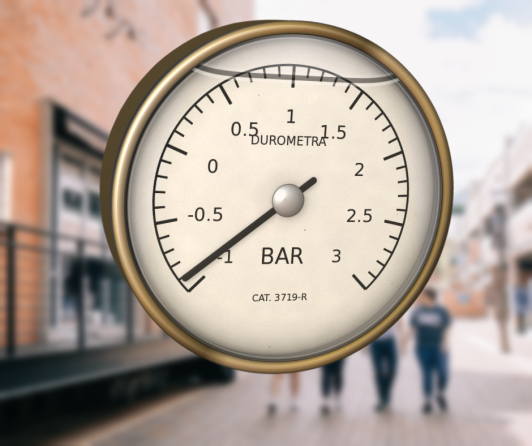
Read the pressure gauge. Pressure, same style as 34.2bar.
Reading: -0.9bar
